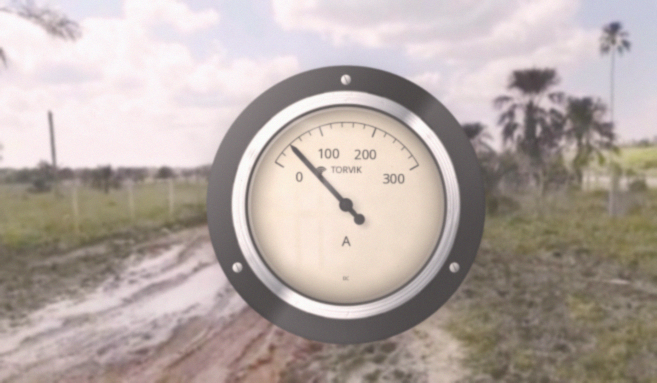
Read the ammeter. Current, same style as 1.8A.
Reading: 40A
